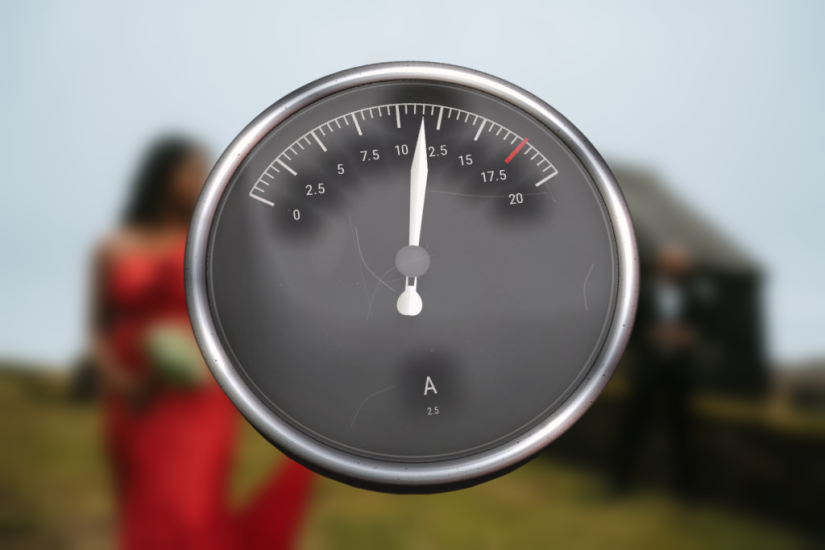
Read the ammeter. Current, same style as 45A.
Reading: 11.5A
